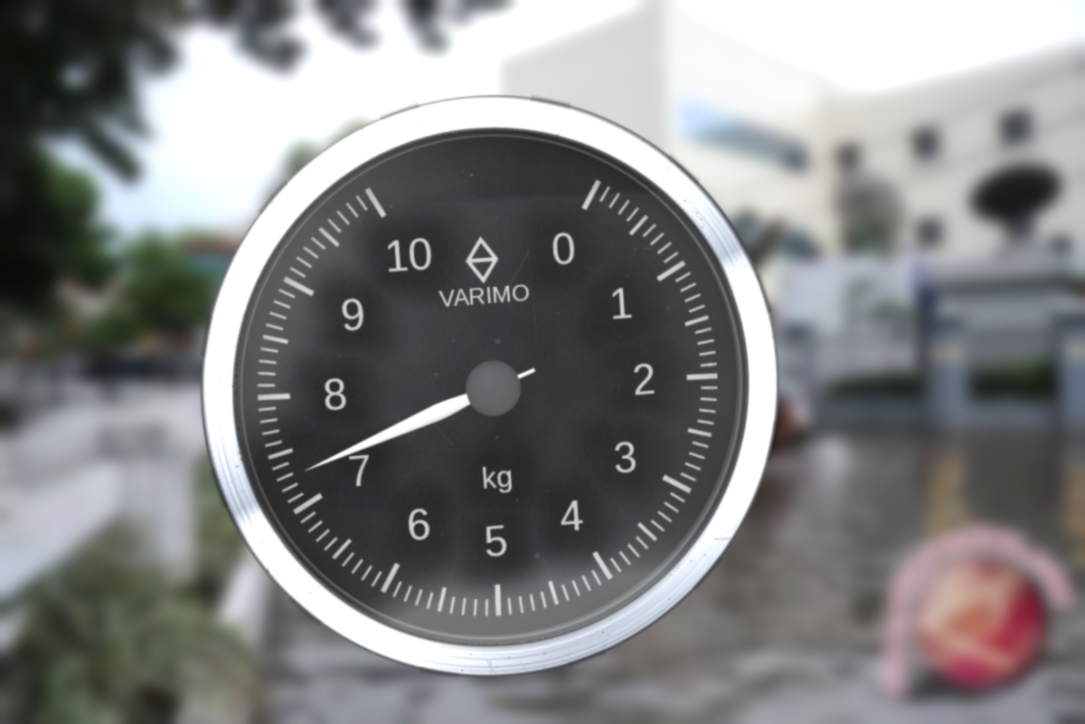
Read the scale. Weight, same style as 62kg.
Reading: 7.3kg
